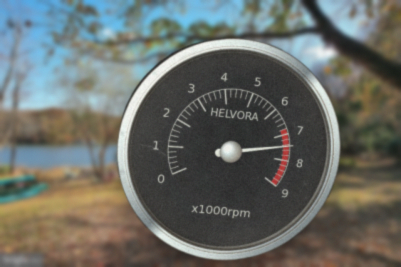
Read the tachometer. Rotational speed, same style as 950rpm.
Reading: 7400rpm
